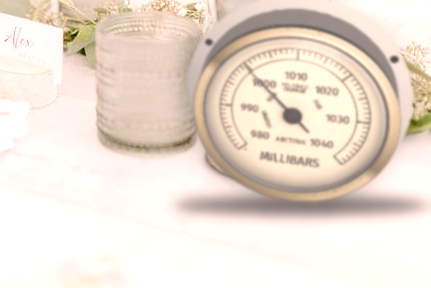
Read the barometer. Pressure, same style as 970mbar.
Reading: 1000mbar
